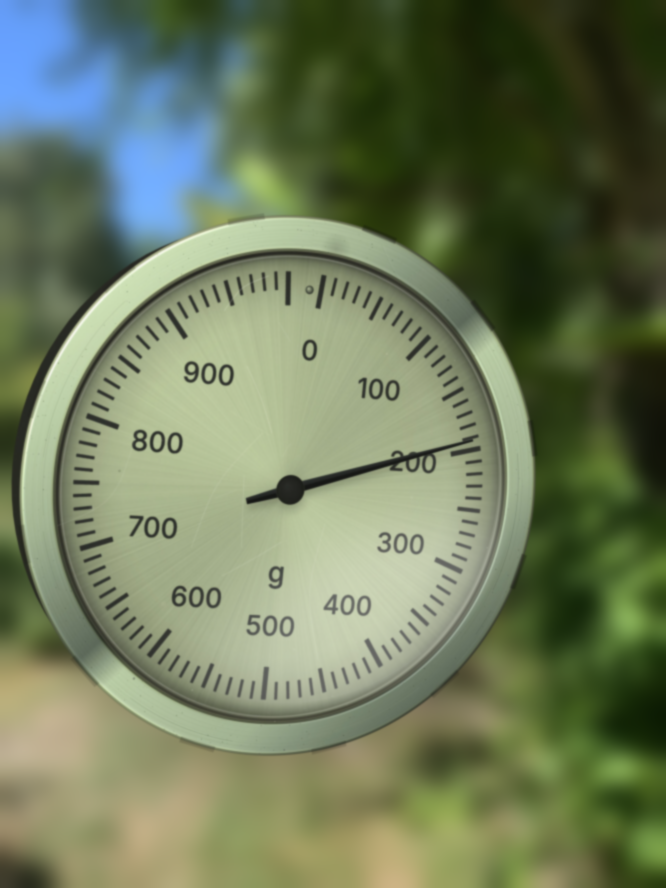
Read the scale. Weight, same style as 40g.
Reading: 190g
